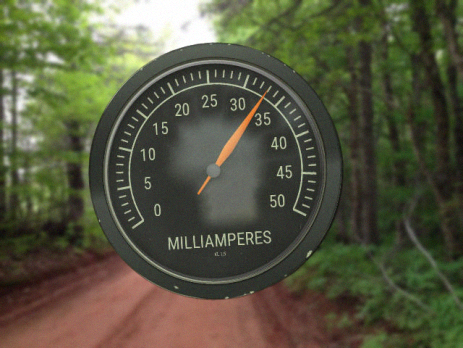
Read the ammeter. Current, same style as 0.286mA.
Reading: 33mA
